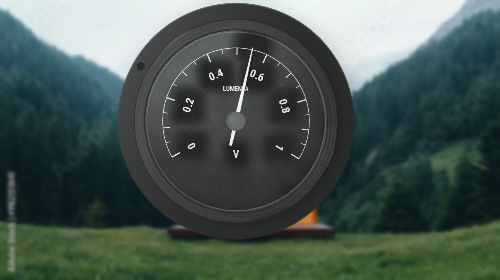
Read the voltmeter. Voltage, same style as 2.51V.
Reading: 0.55V
